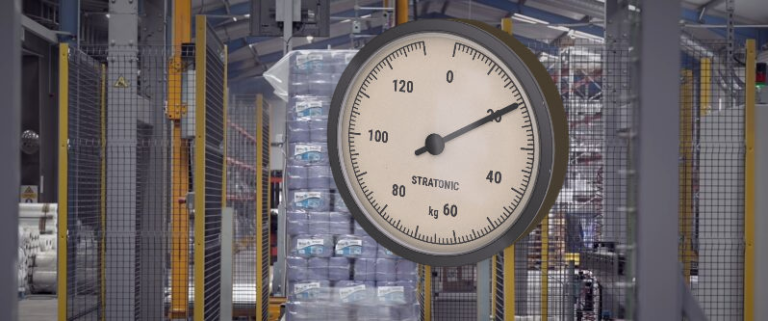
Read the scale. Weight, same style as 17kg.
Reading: 20kg
